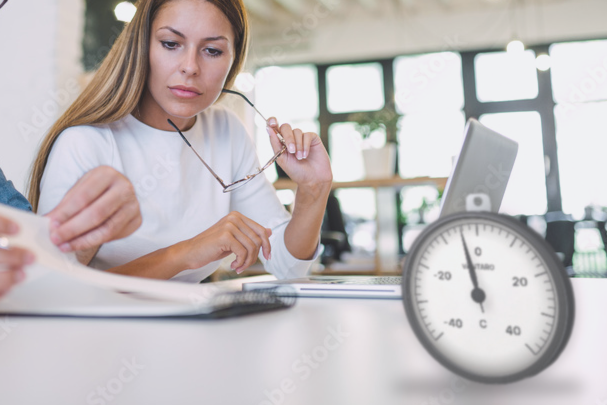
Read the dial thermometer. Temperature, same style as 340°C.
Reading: -4°C
